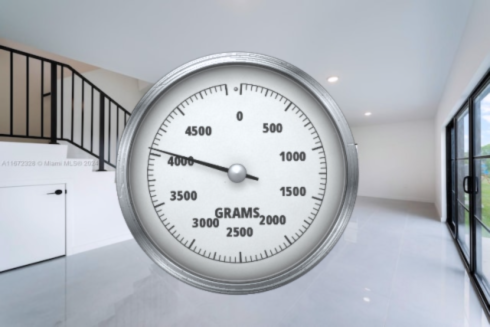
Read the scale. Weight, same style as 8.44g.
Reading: 4050g
